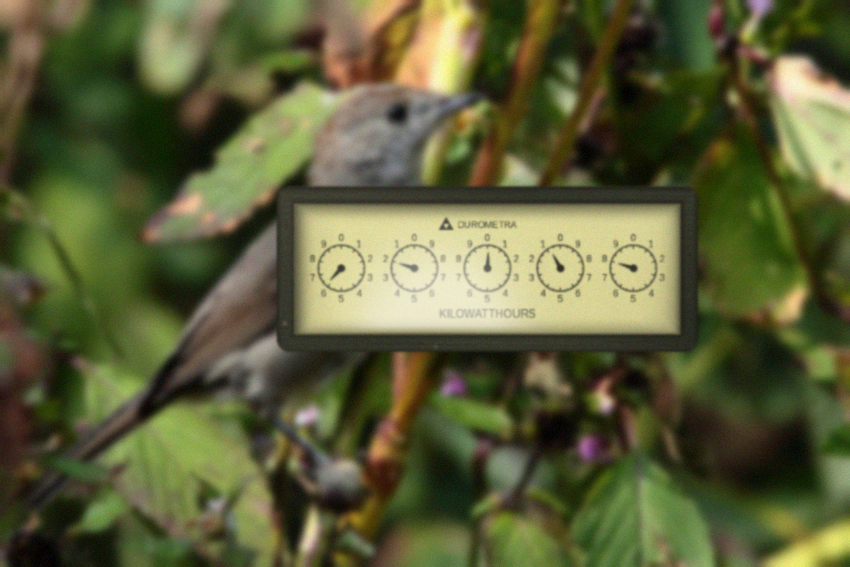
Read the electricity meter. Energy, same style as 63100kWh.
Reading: 62008kWh
